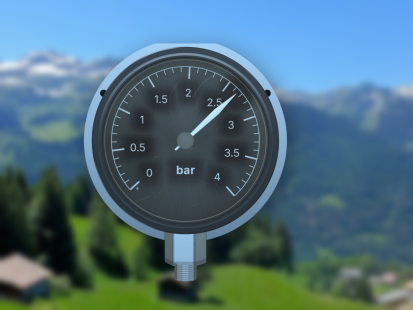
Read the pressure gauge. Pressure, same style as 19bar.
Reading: 2.65bar
